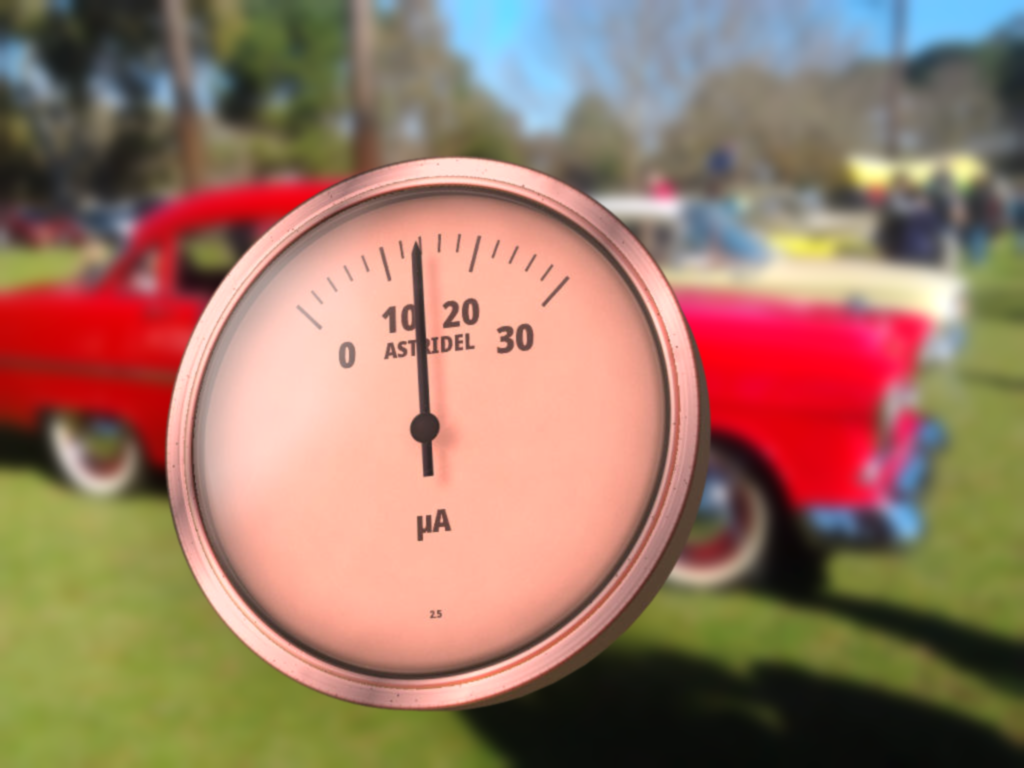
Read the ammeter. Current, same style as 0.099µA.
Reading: 14µA
